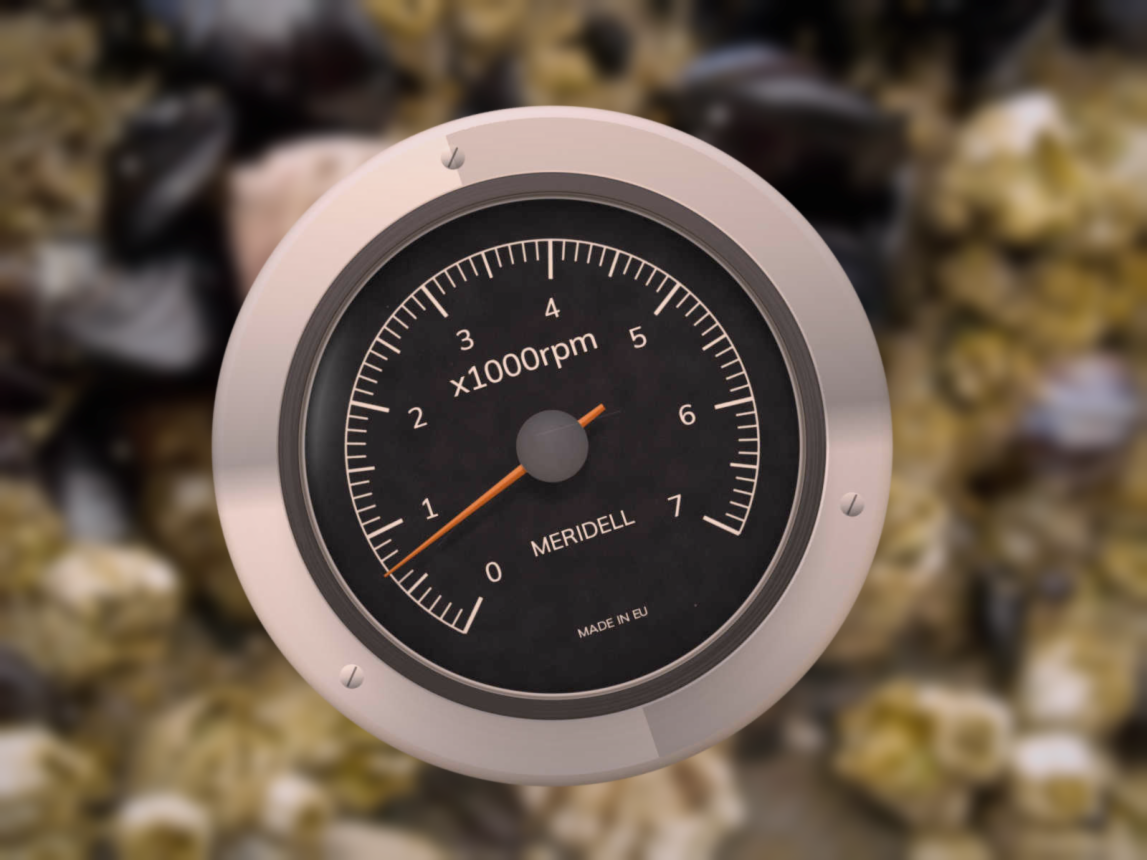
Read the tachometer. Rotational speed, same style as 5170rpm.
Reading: 700rpm
